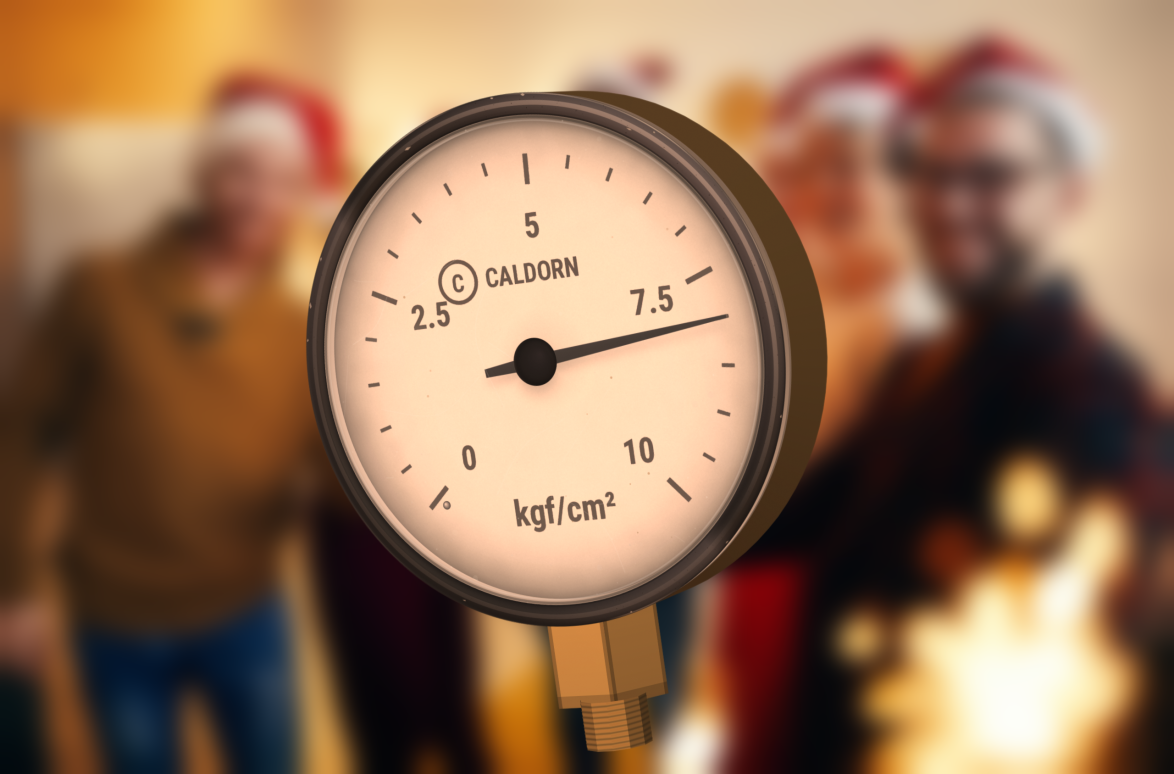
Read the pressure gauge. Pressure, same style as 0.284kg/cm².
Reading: 8kg/cm²
